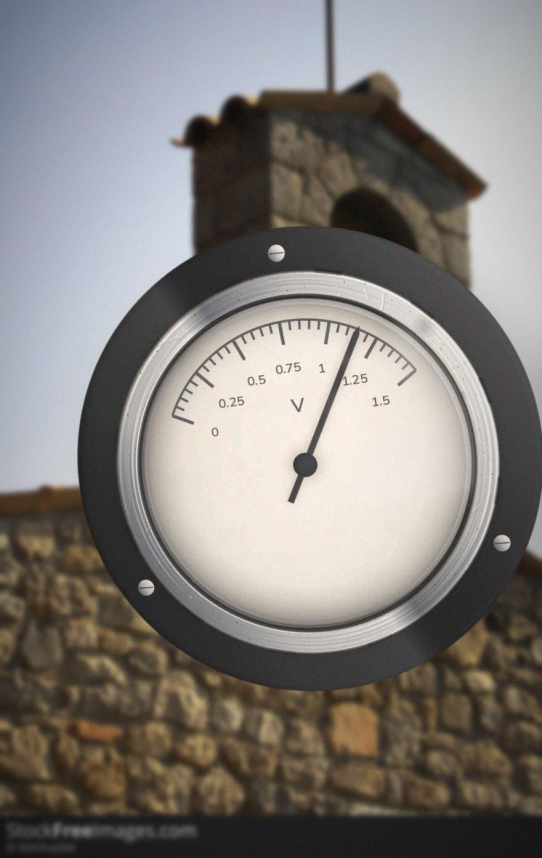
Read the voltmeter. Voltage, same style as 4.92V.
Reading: 1.15V
